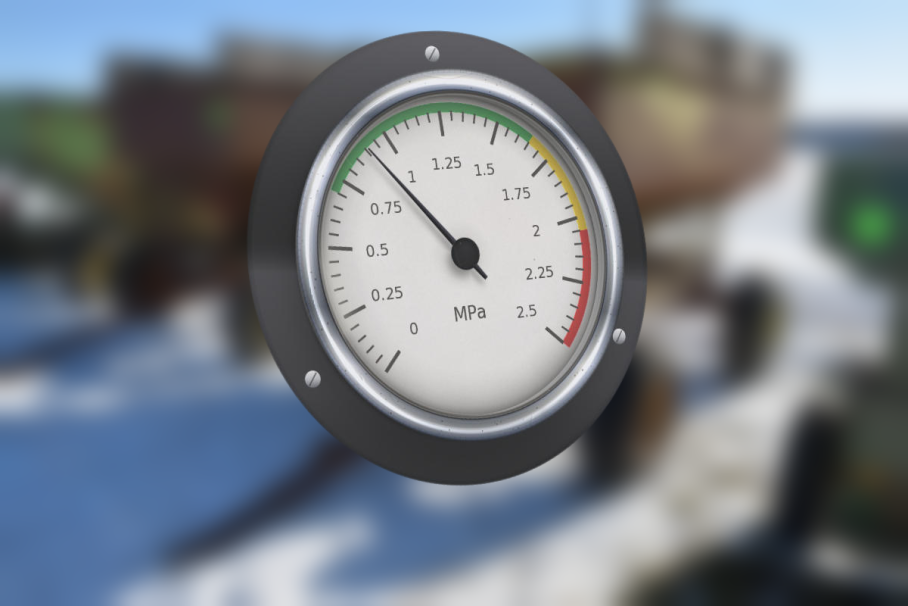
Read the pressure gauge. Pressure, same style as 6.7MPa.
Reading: 0.9MPa
